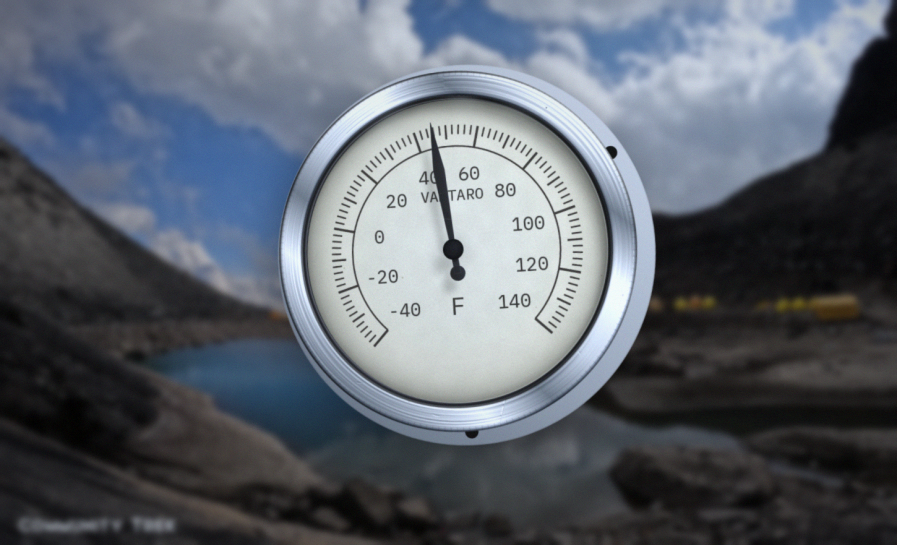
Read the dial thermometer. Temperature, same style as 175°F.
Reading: 46°F
